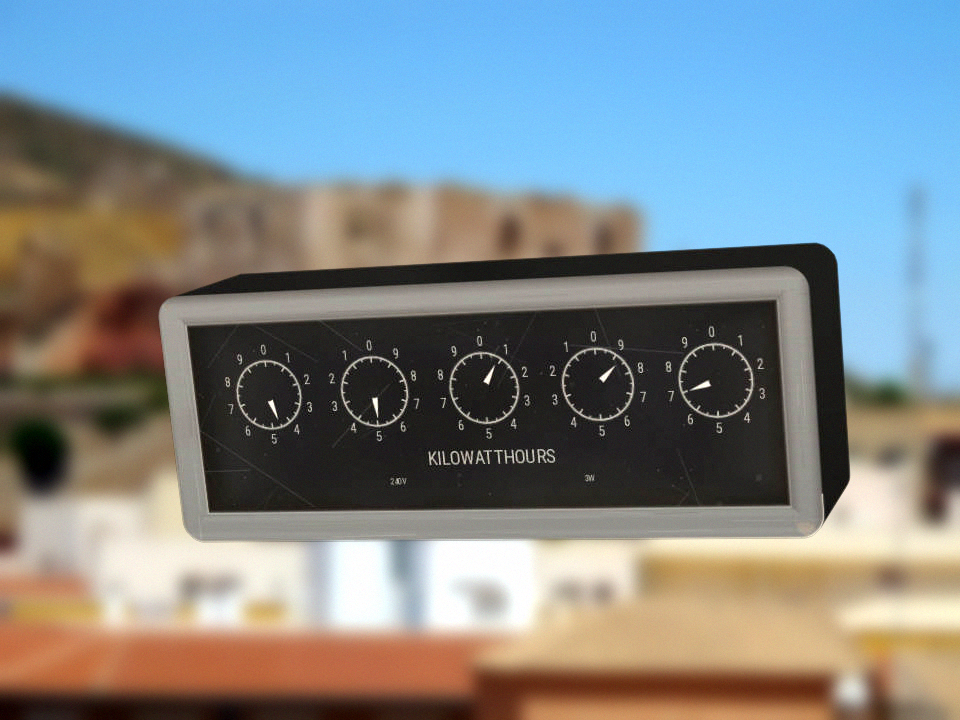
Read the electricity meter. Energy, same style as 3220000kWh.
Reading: 45087kWh
